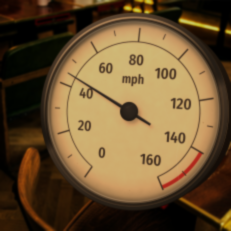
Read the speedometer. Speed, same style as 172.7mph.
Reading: 45mph
